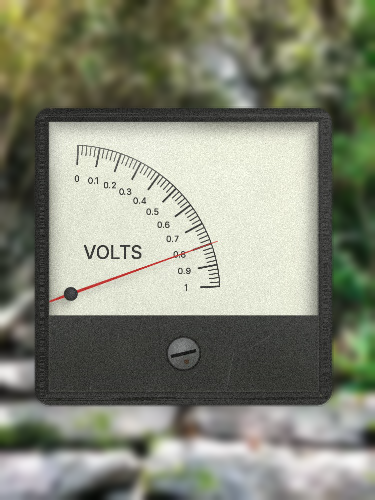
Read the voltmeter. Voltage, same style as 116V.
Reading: 0.8V
